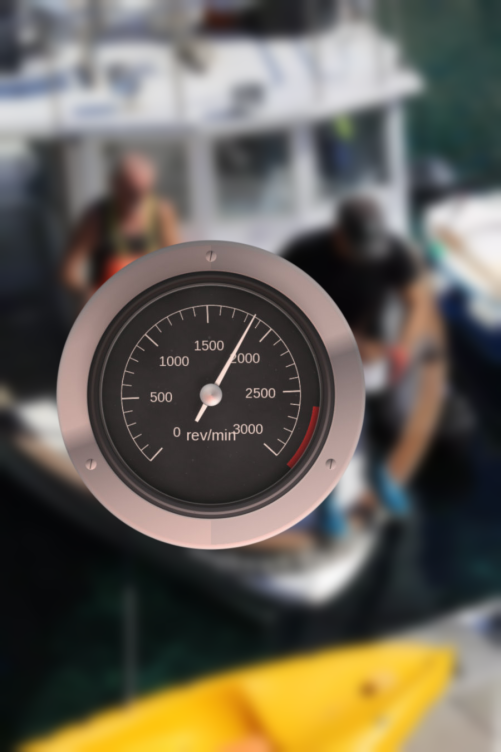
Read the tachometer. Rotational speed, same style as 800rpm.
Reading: 1850rpm
